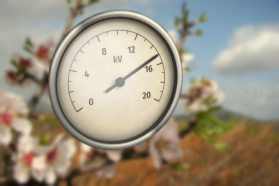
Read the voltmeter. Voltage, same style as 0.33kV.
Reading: 15kV
